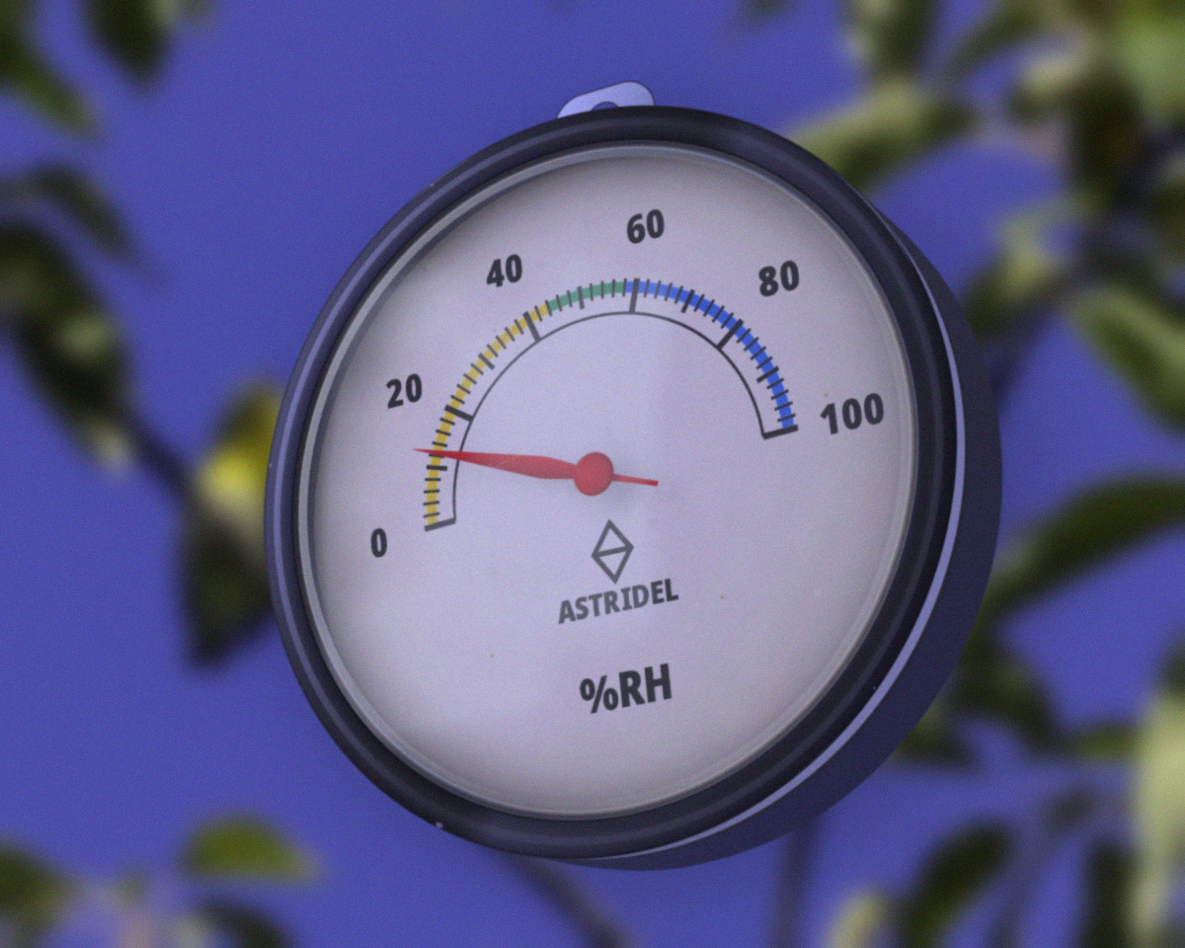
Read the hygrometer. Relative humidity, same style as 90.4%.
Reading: 12%
